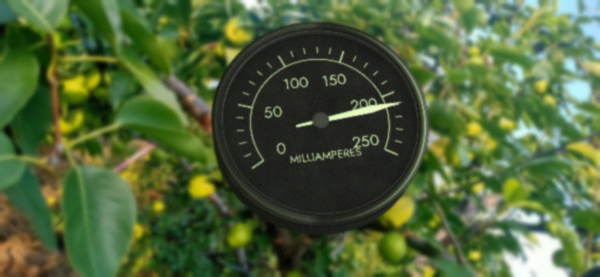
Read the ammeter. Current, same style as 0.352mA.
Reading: 210mA
